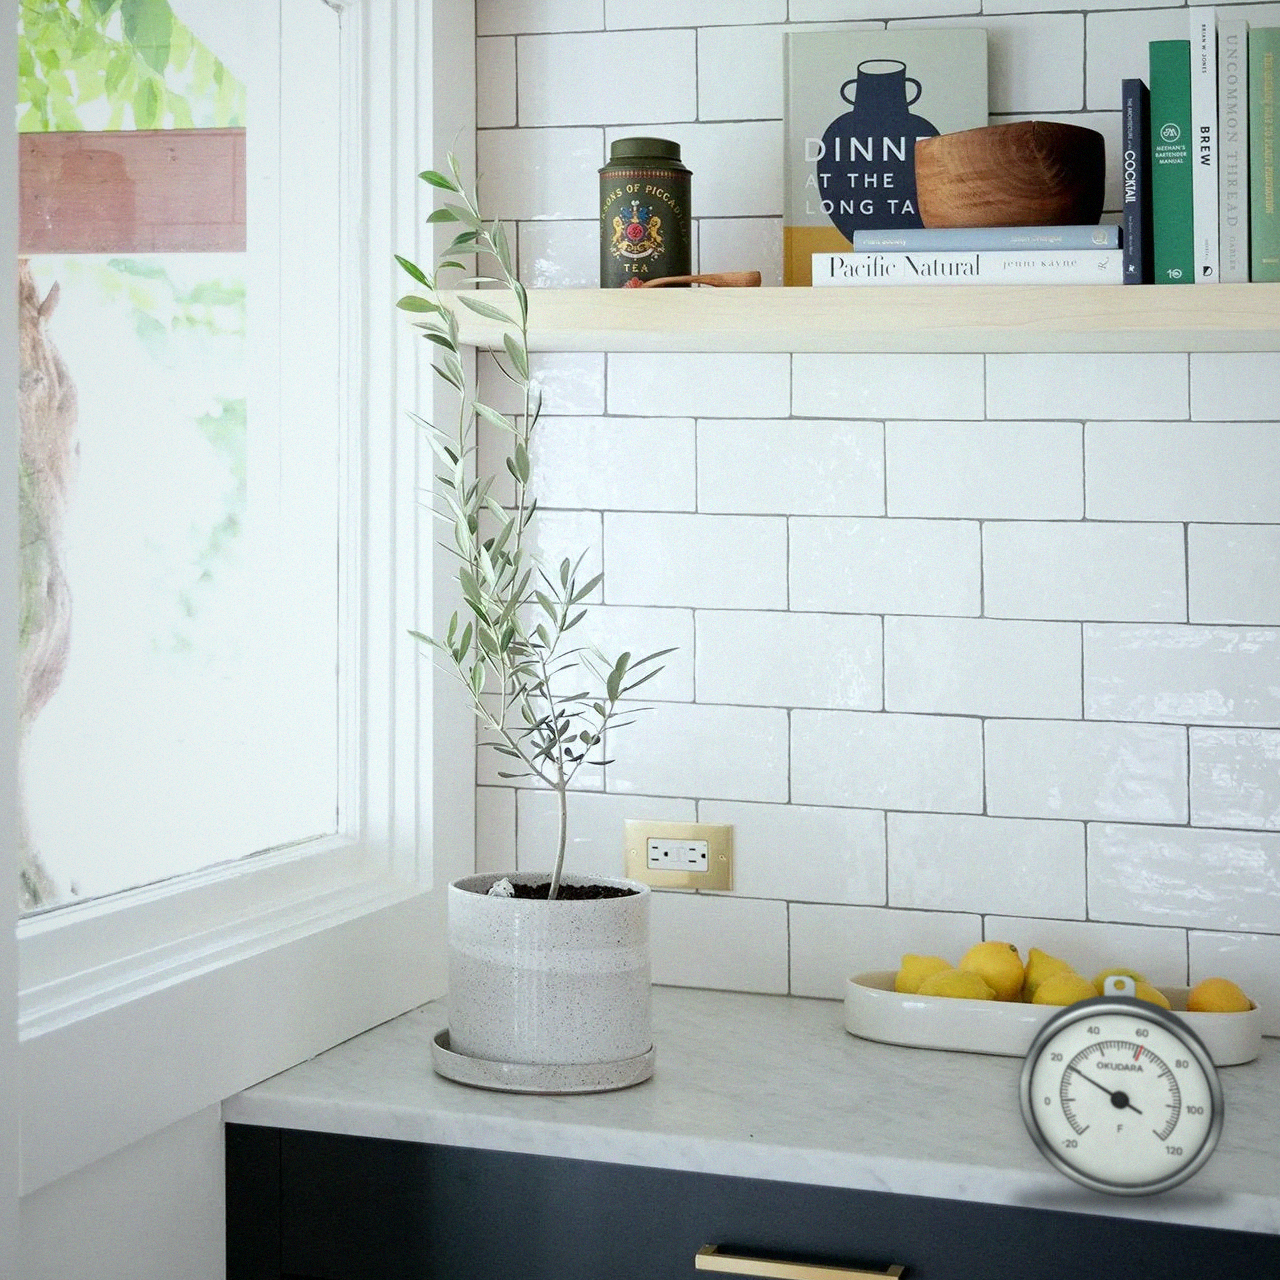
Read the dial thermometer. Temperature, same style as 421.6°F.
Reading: 20°F
